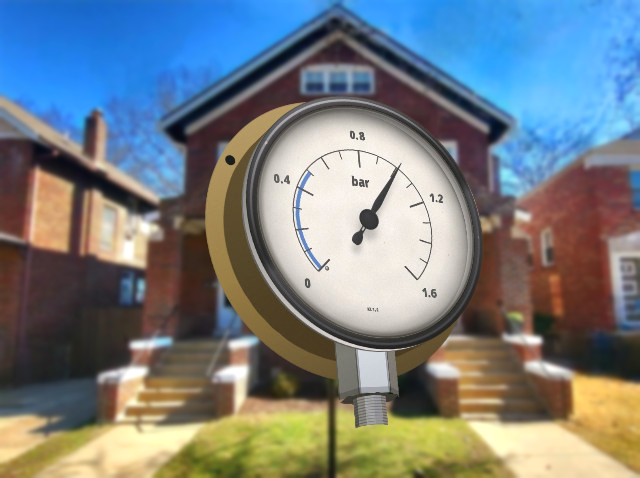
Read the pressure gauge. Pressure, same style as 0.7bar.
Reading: 1bar
